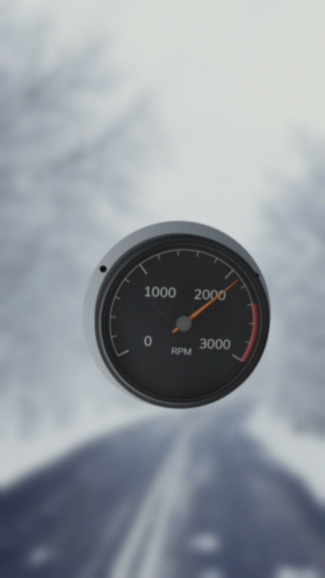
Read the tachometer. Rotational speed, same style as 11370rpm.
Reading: 2100rpm
